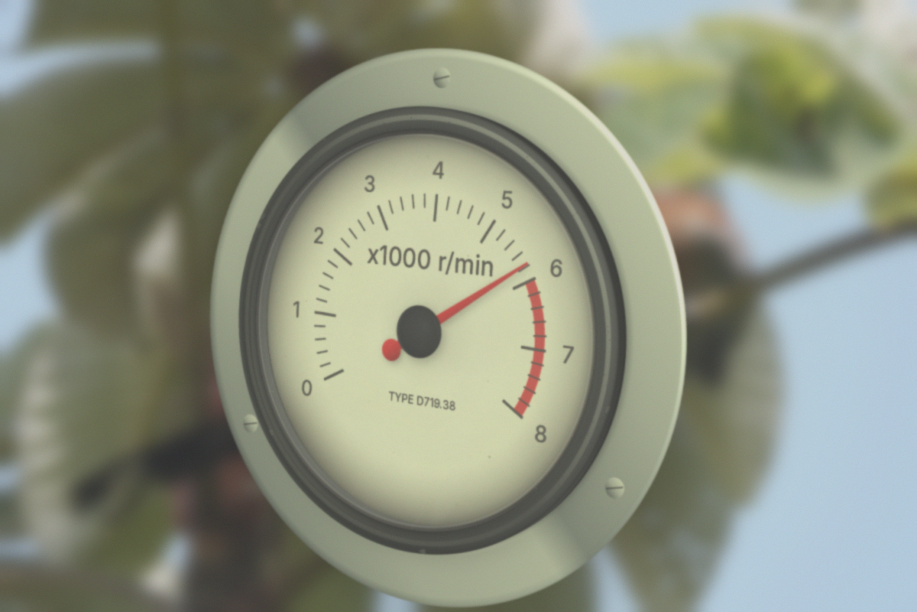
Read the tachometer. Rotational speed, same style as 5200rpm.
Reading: 5800rpm
